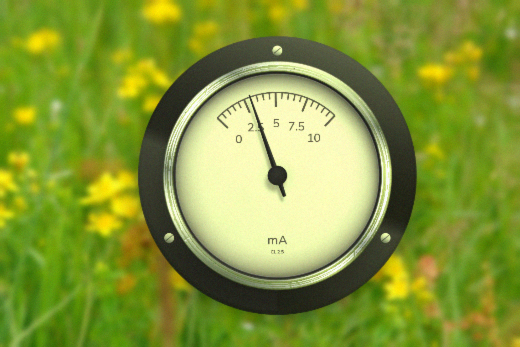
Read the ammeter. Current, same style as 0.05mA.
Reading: 3mA
